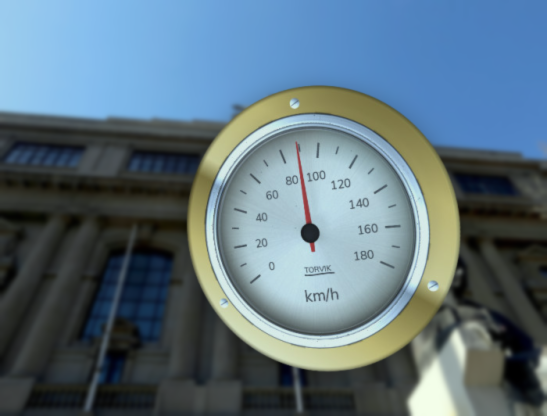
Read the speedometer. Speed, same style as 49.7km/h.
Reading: 90km/h
